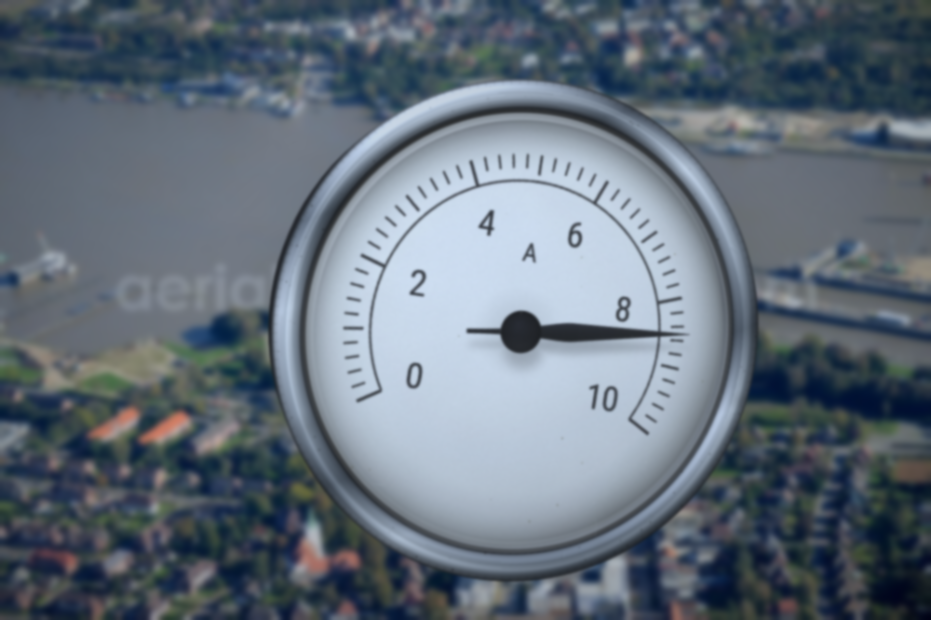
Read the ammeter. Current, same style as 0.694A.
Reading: 8.5A
